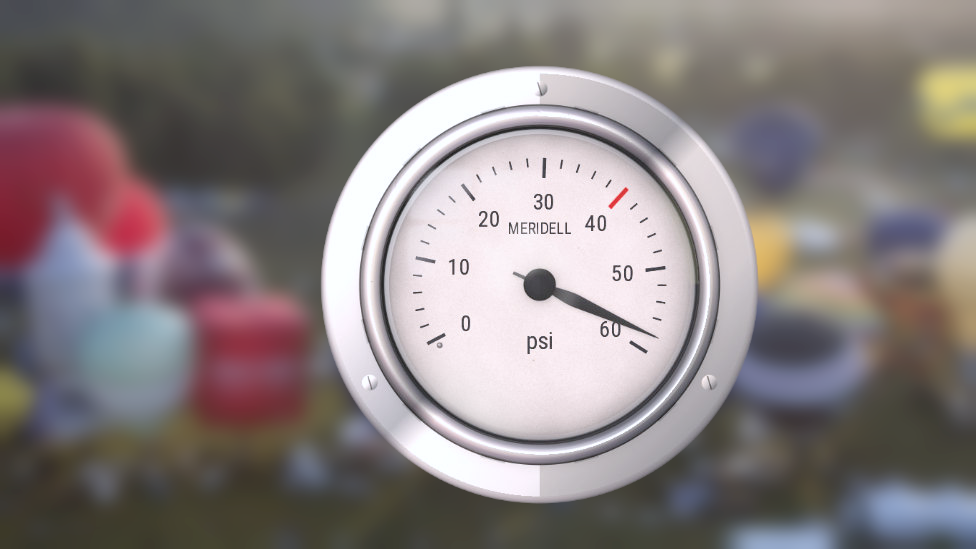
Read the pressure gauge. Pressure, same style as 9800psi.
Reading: 58psi
